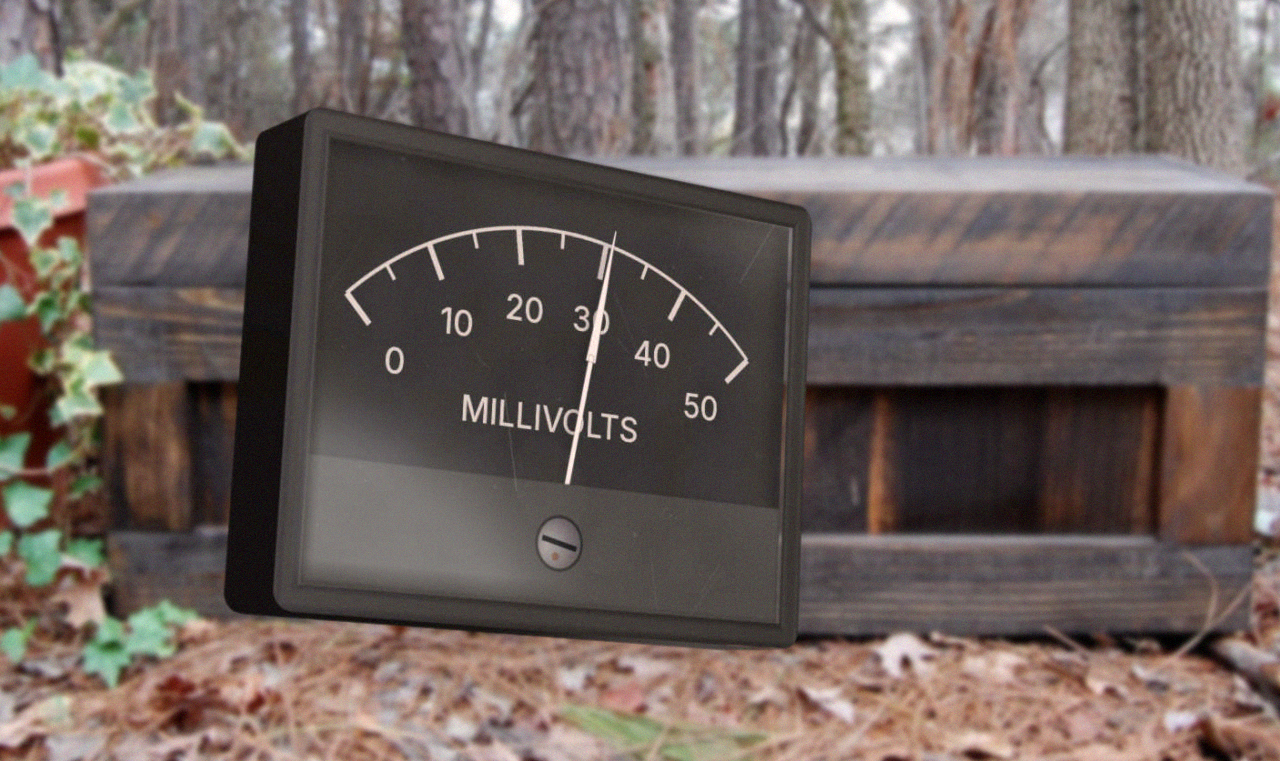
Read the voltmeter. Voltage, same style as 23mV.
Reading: 30mV
